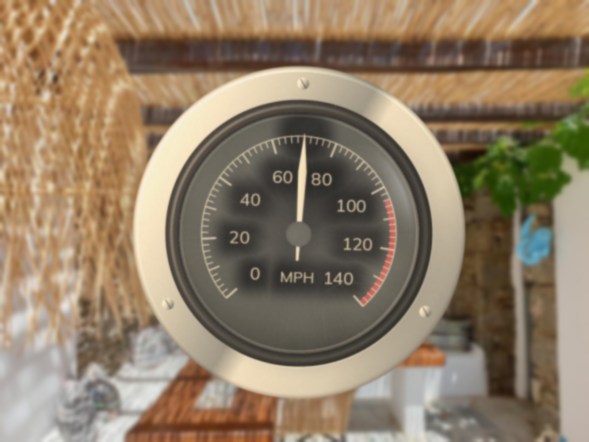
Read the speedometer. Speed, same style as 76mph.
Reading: 70mph
